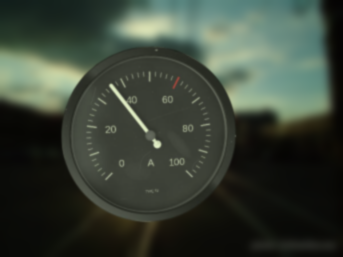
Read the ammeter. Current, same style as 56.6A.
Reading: 36A
